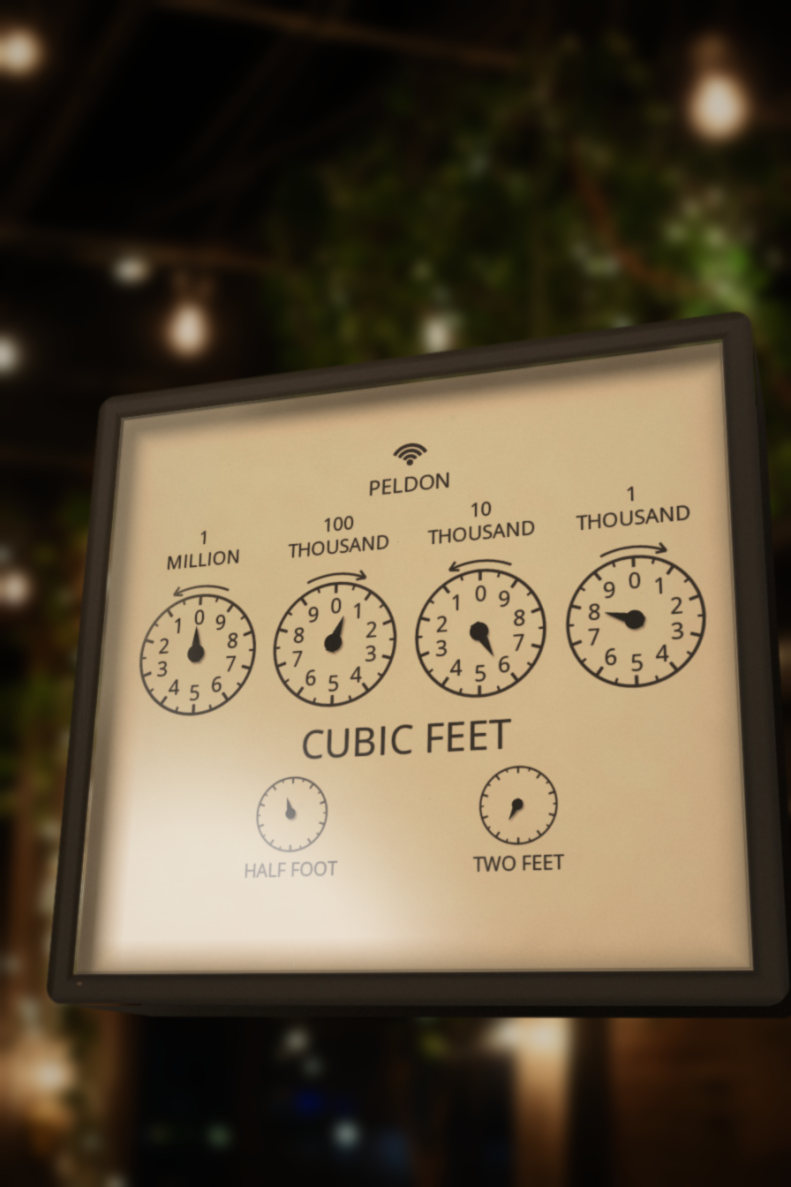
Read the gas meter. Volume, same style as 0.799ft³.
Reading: 5800ft³
